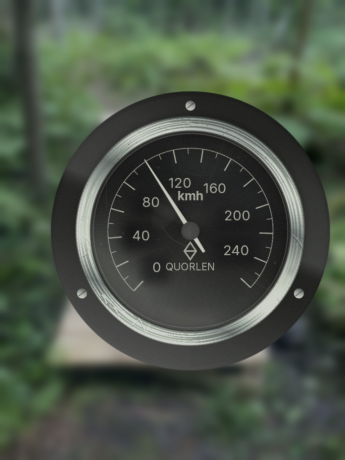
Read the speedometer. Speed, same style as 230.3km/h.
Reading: 100km/h
